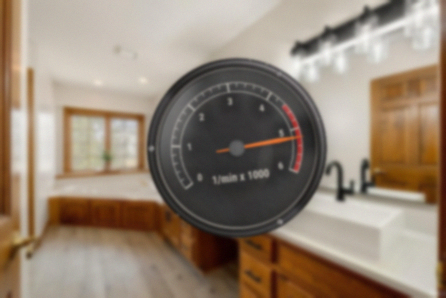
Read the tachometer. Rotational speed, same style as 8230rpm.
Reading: 5200rpm
